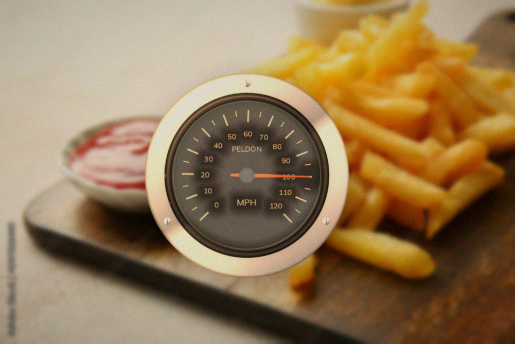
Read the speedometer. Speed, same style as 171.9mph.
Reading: 100mph
